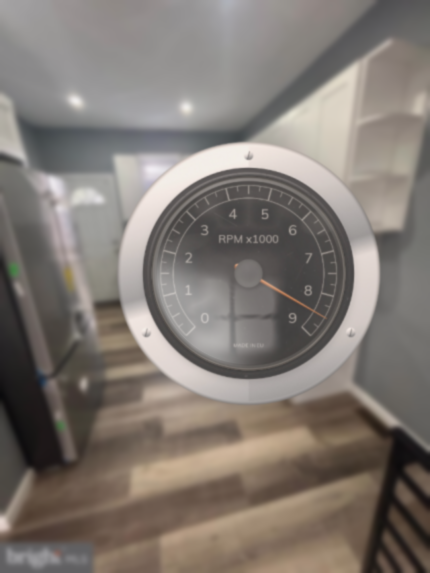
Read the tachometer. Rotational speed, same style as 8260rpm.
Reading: 8500rpm
